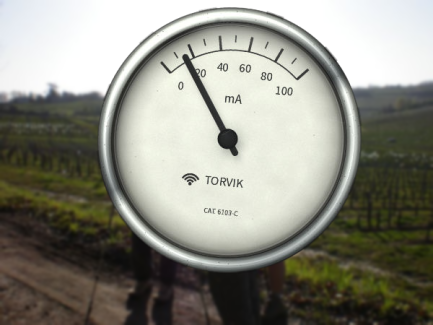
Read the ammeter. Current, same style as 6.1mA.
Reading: 15mA
